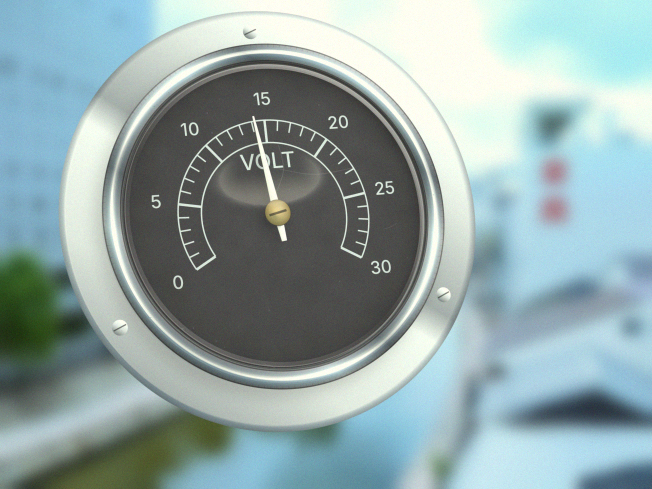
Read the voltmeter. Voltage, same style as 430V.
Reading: 14V
